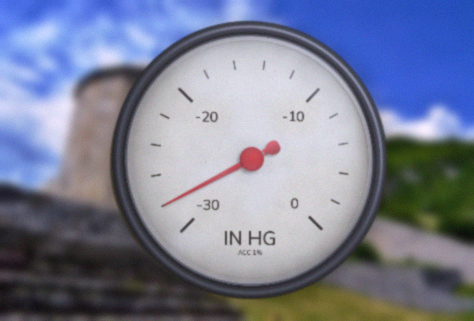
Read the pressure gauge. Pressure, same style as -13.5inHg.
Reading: -28inHg
